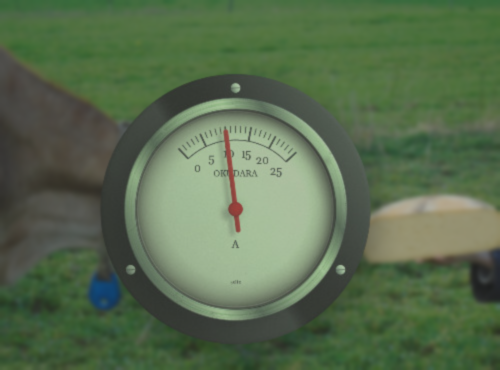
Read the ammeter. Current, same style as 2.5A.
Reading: 10A
